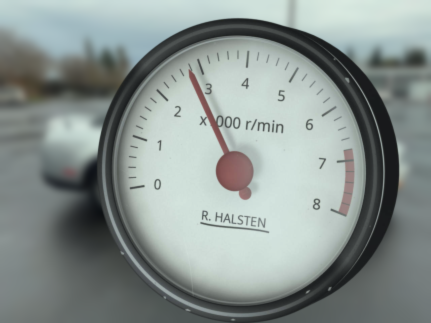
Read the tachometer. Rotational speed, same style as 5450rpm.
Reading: 2800rpm
